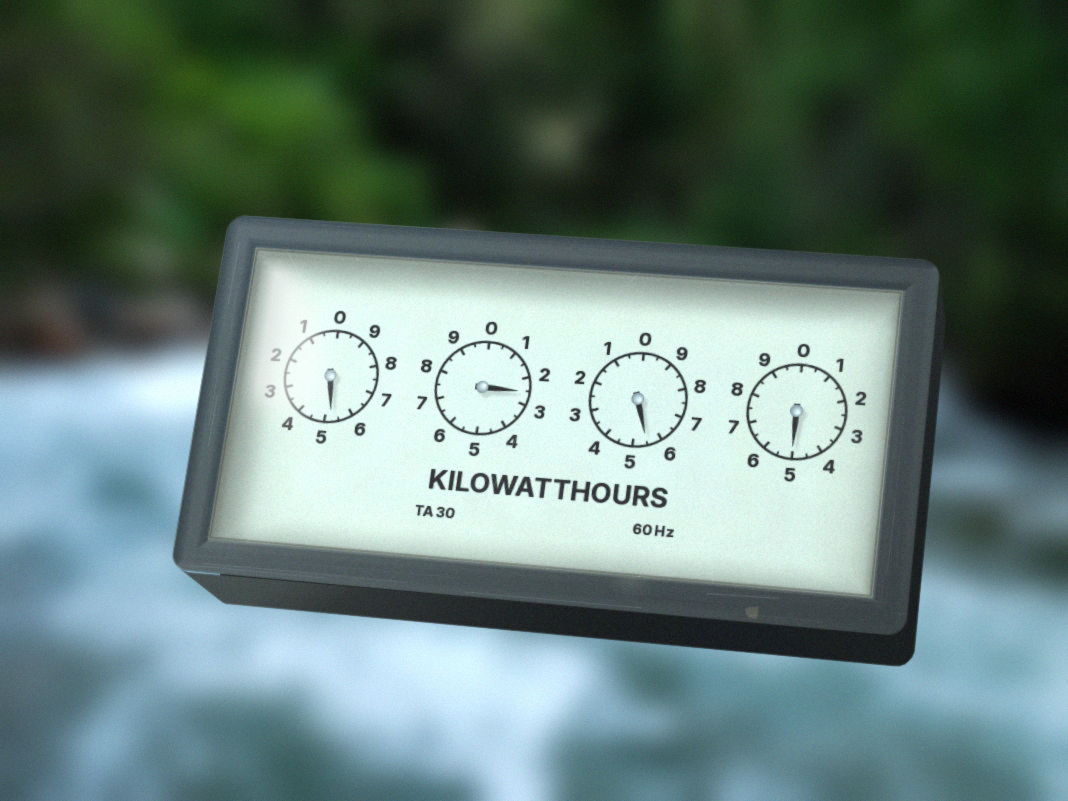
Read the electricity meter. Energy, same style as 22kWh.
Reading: 5255kWh
